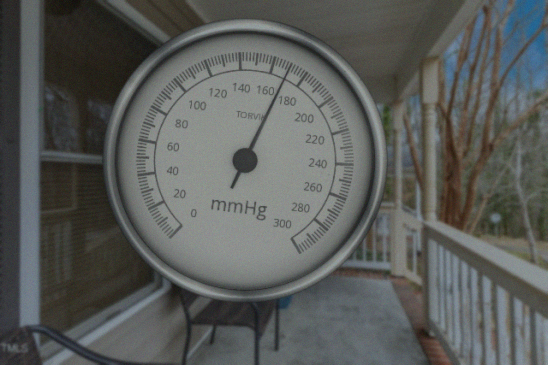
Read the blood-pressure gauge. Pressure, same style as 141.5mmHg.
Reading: 170mmHg
